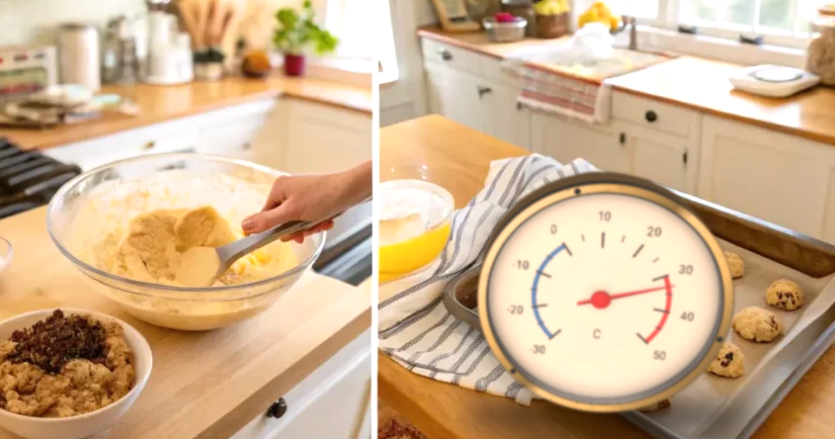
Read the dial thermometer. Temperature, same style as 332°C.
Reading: 32.5°C
